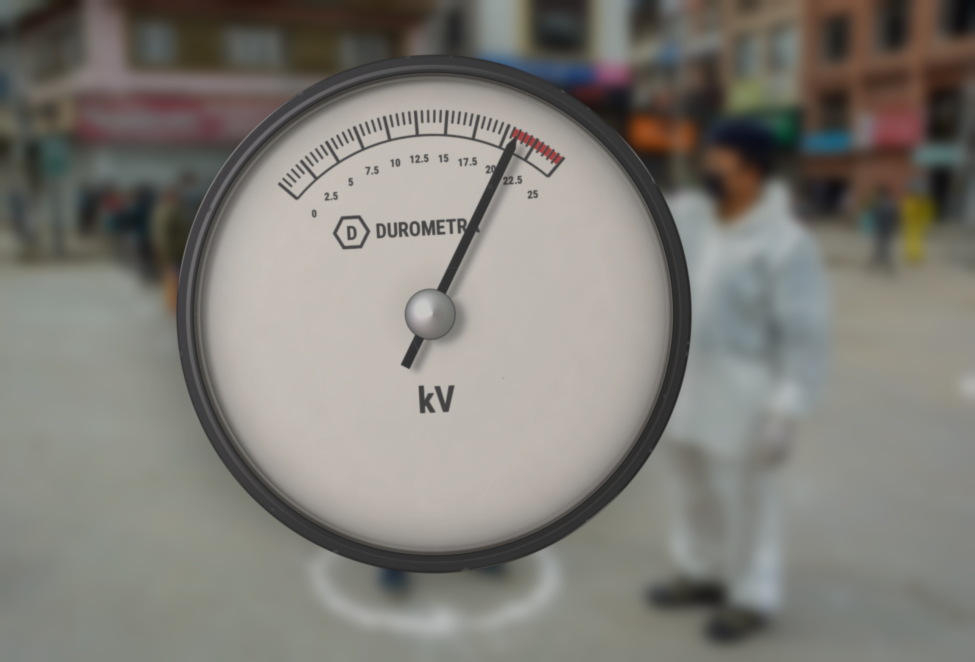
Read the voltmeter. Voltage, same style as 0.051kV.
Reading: 21kV
